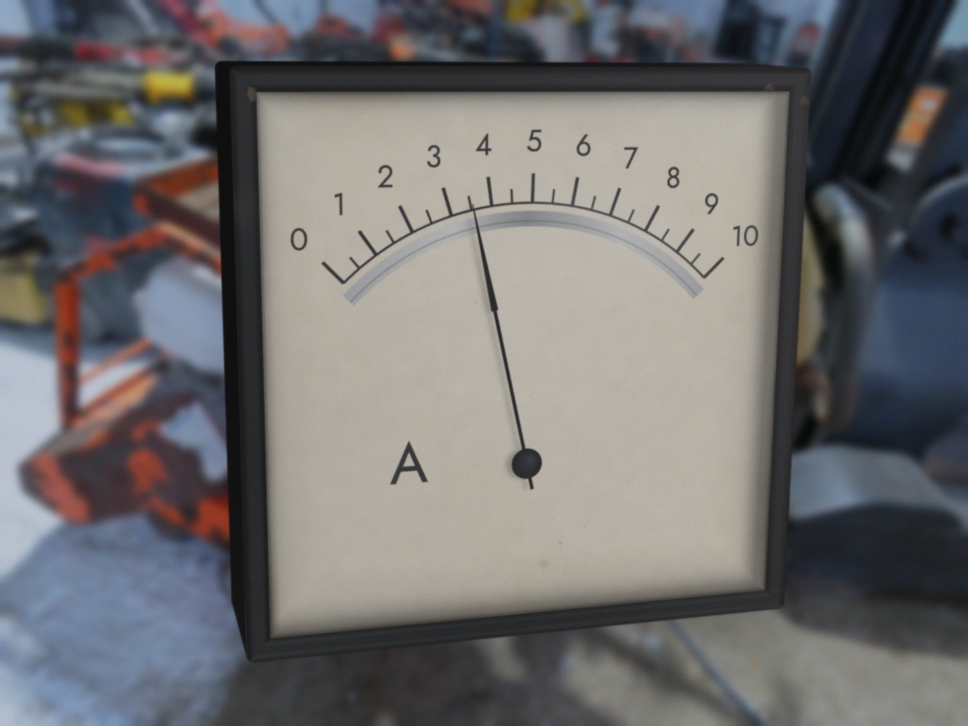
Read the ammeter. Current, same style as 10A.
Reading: 3.5A
